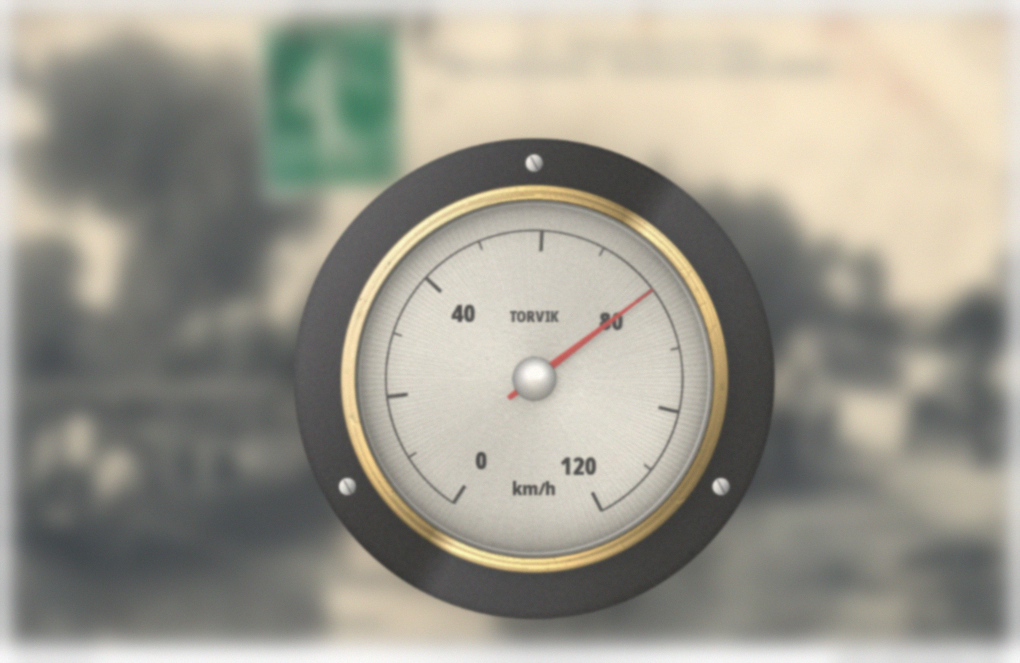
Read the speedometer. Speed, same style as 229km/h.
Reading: 80km/h
